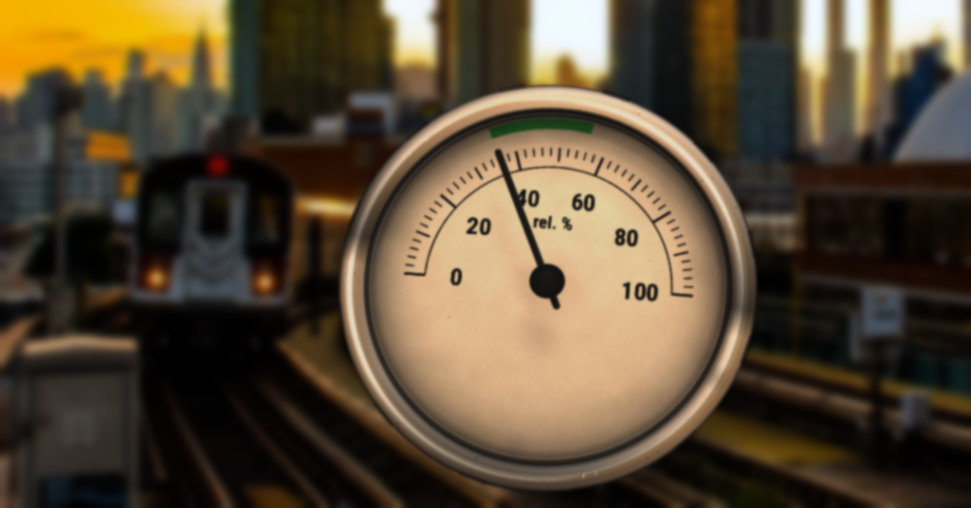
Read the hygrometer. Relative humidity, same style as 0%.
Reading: 36%
